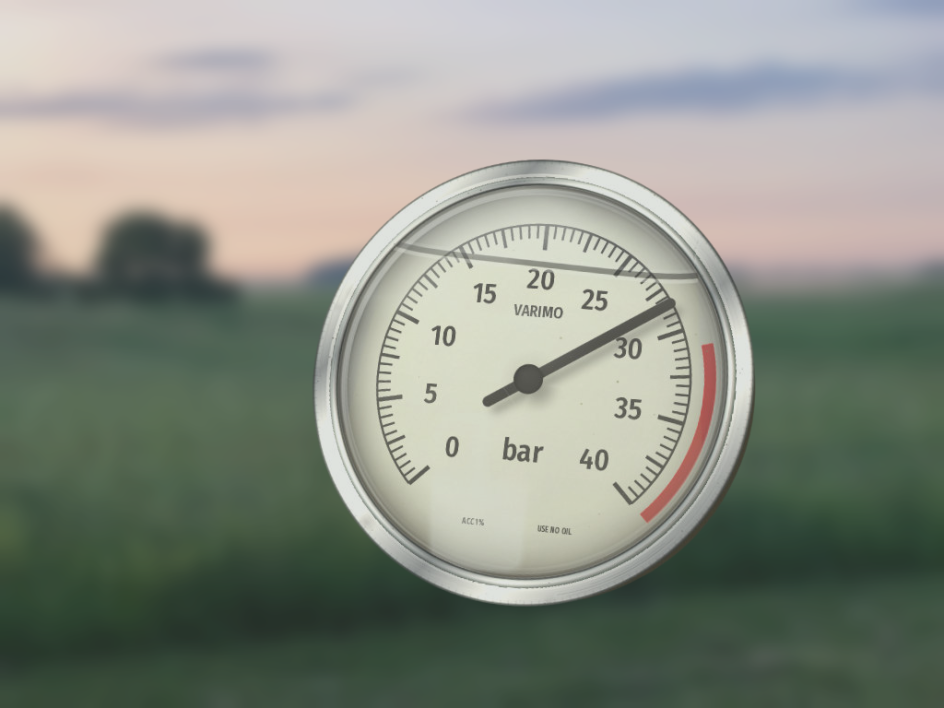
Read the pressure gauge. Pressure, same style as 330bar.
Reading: 28.5bar
